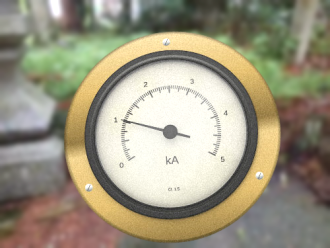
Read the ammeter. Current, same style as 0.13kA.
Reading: 1kA
